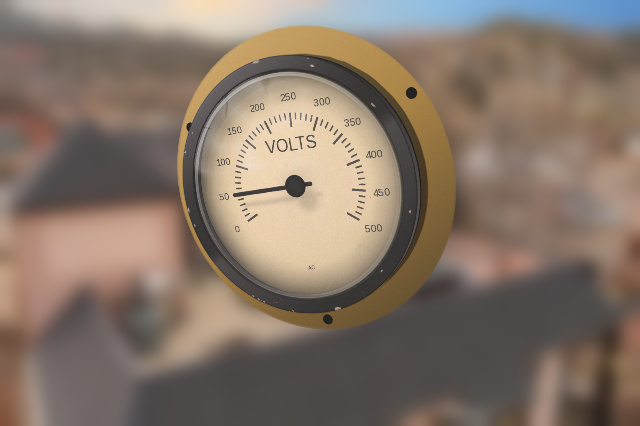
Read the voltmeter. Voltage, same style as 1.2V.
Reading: 50V
